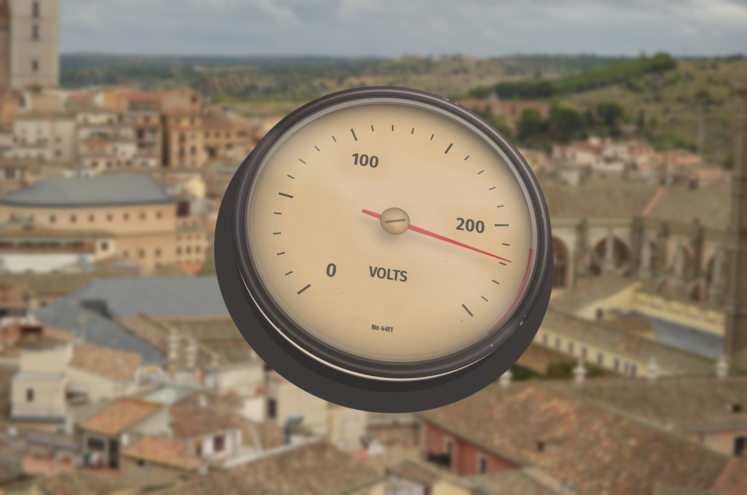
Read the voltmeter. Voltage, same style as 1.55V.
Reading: 220V
